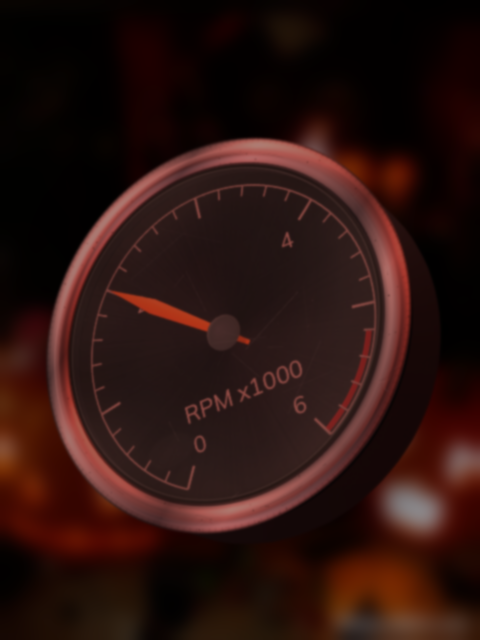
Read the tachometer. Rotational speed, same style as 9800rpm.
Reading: 2000rpm
